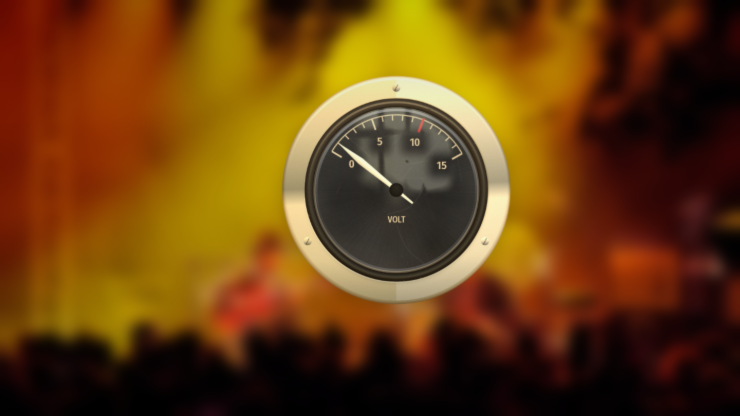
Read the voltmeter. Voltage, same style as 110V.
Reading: 1V
